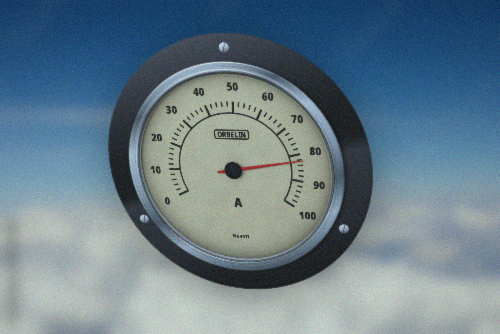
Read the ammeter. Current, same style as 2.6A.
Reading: 82A
